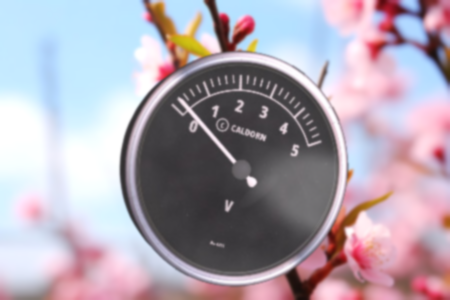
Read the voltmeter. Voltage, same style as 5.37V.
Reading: 0.2V
